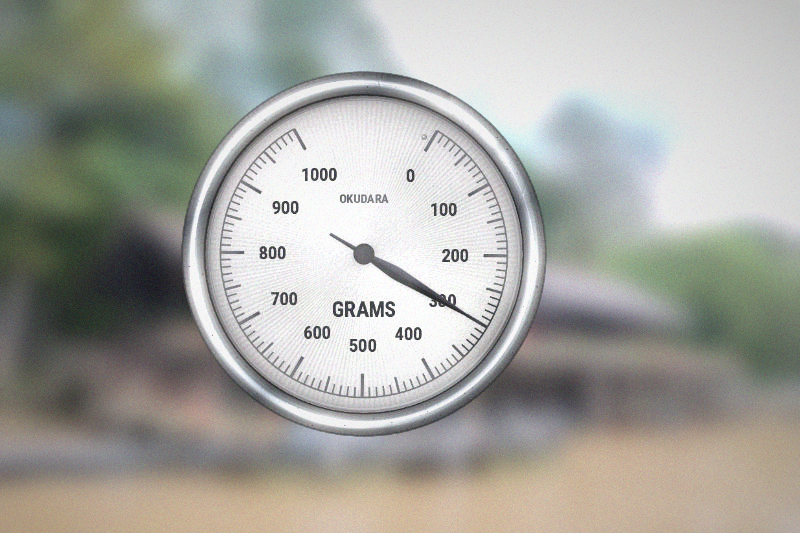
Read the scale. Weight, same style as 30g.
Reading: 300g
